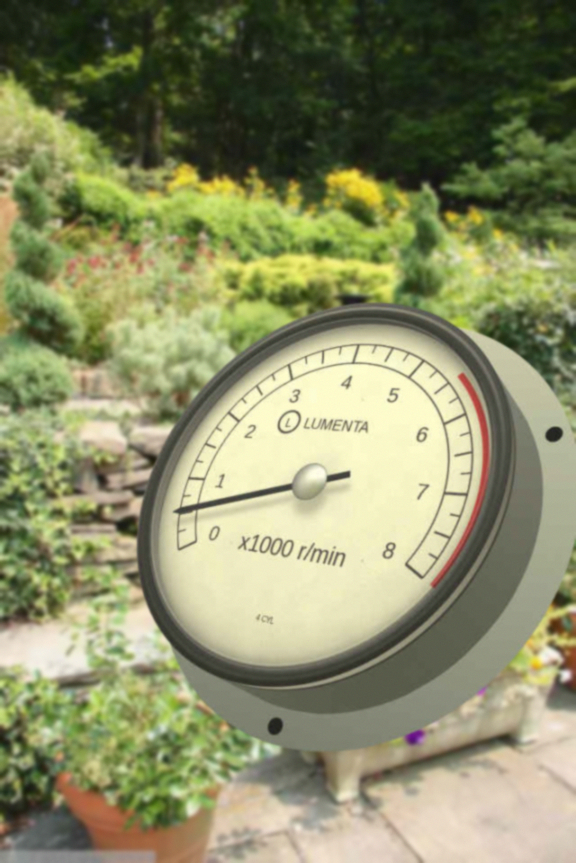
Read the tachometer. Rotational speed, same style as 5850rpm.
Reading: 500rpm
